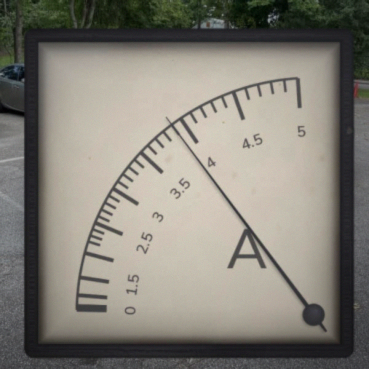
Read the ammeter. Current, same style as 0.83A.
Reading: 3.9A
